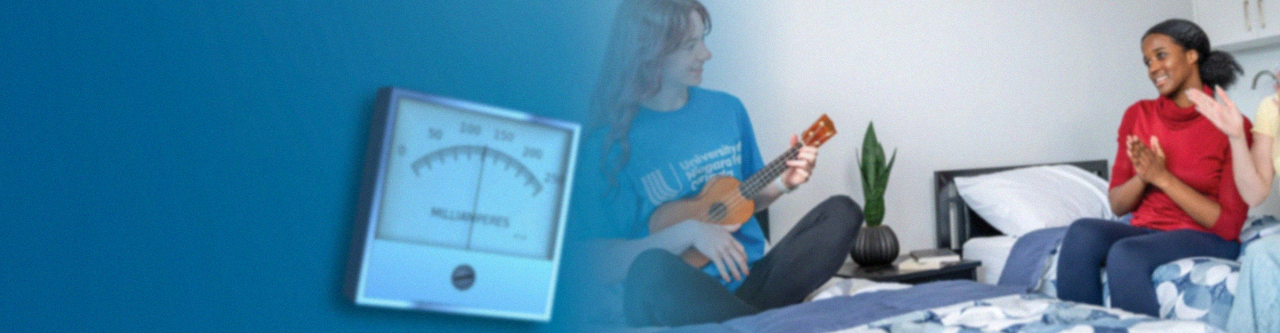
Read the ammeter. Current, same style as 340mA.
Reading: 125mA
